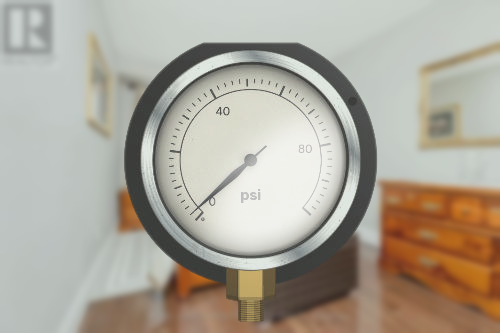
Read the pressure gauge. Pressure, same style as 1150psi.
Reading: 2psi
